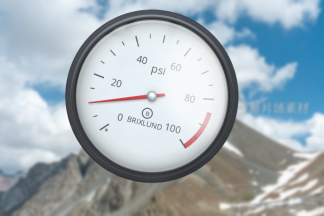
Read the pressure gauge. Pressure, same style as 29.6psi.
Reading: 10psi
